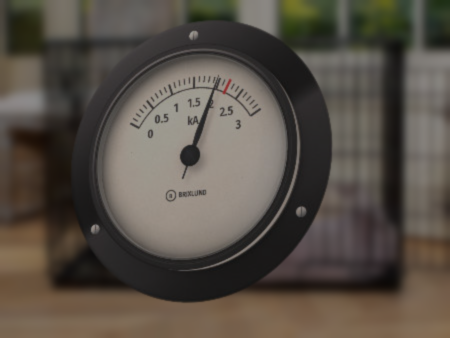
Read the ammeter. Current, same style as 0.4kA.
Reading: 2kA
